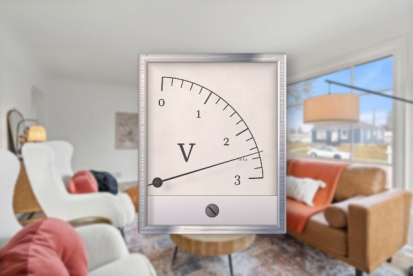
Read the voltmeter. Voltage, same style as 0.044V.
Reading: 2.5V
